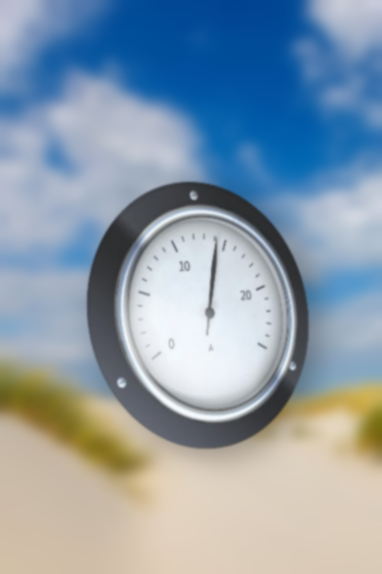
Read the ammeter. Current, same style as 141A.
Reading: 14A
